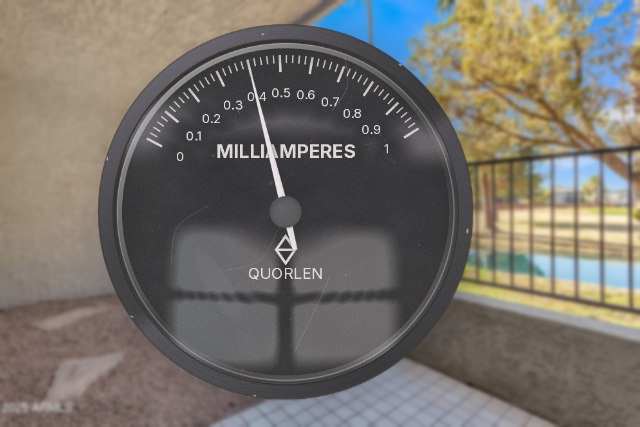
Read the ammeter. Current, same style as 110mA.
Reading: 0.4mA
